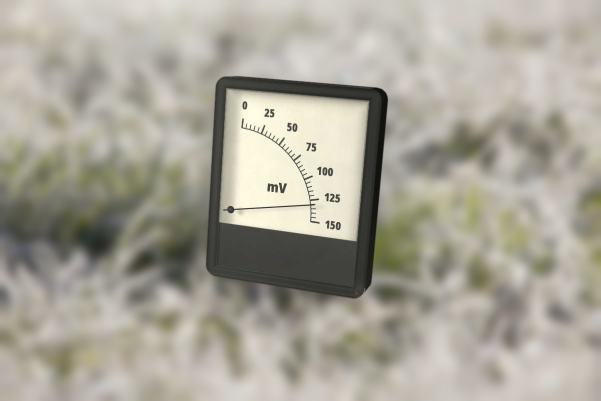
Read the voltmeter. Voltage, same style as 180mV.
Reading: 130mV
